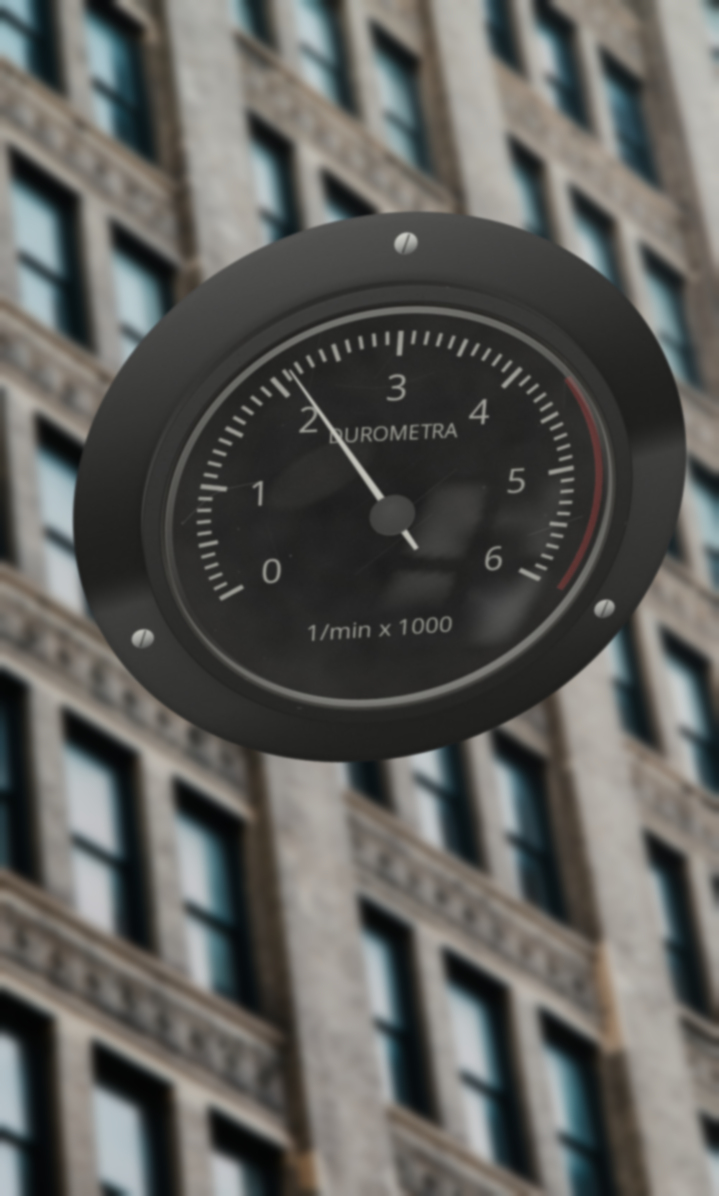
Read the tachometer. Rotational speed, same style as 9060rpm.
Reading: 2150rpm
